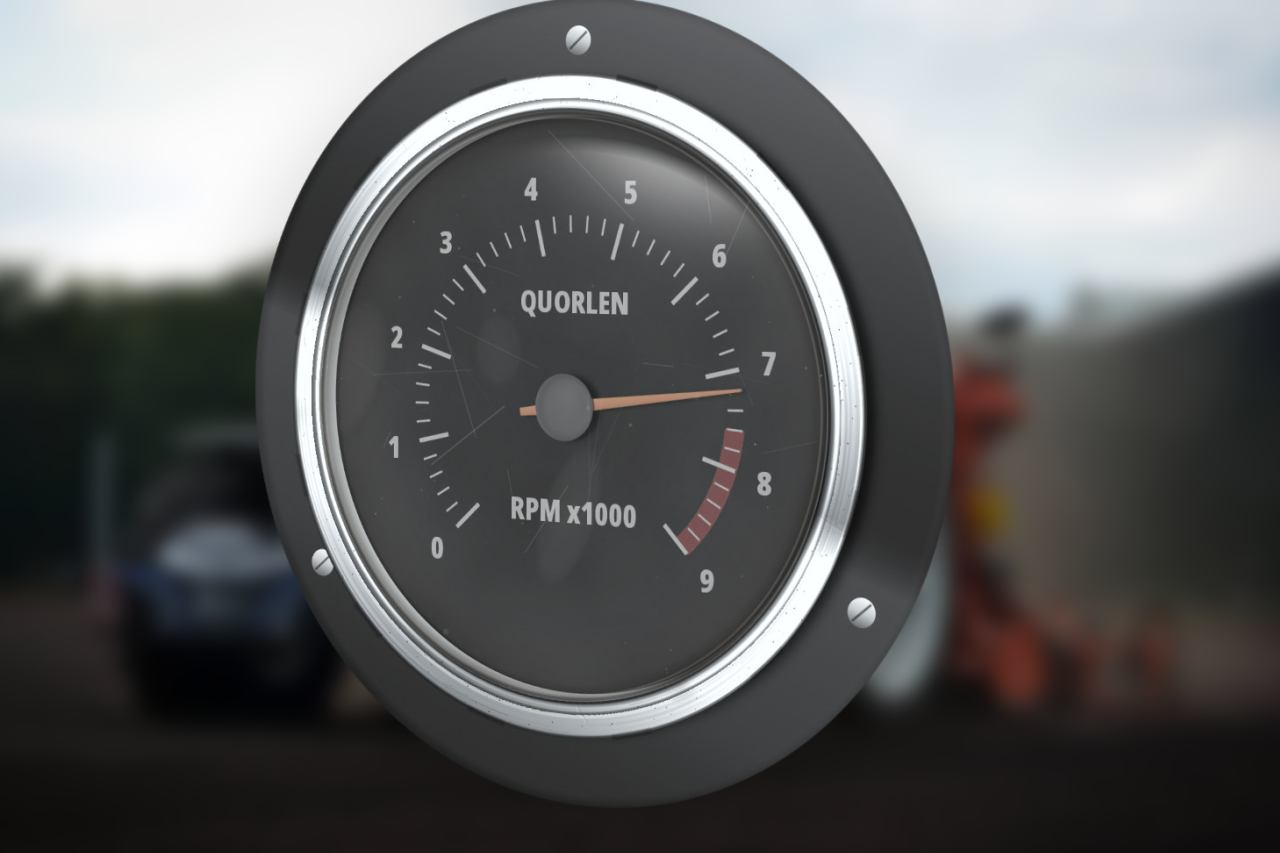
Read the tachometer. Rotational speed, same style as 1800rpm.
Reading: 7200rpm
